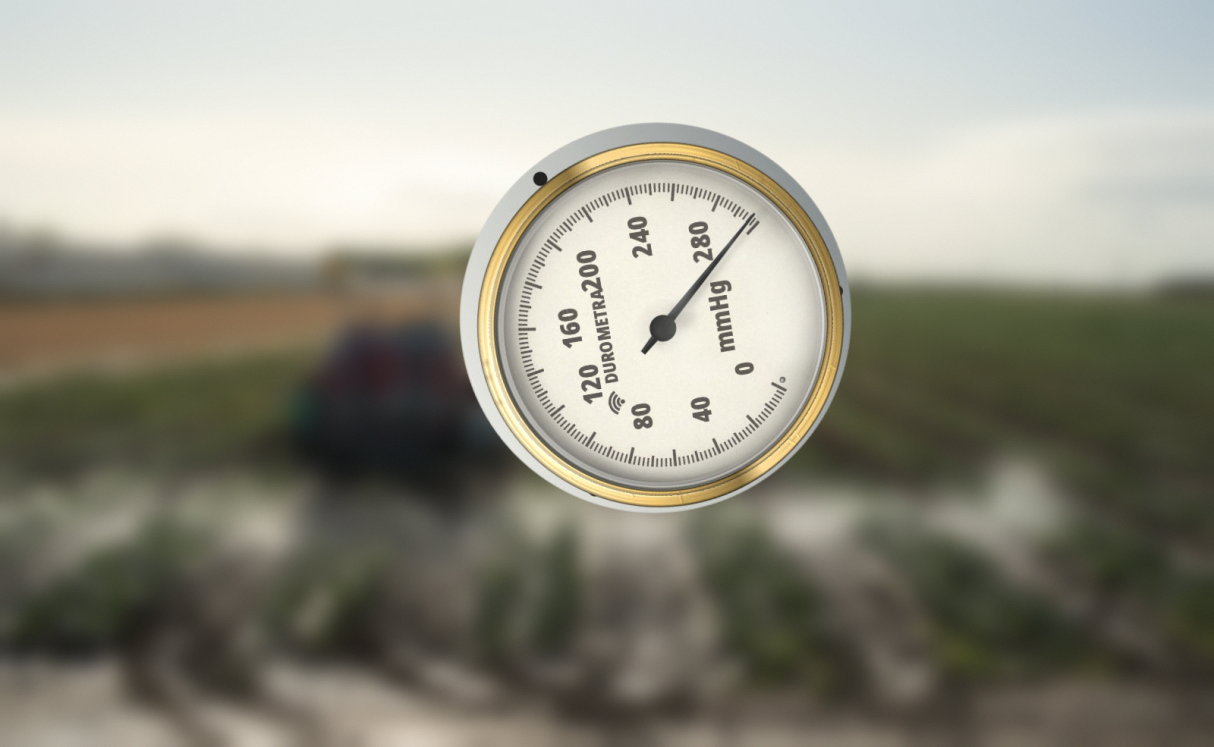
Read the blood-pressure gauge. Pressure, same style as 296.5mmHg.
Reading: 296mmHg
